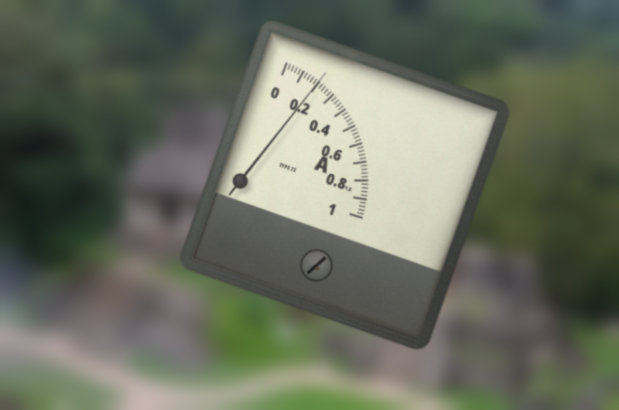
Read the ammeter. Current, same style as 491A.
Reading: 0.2A
